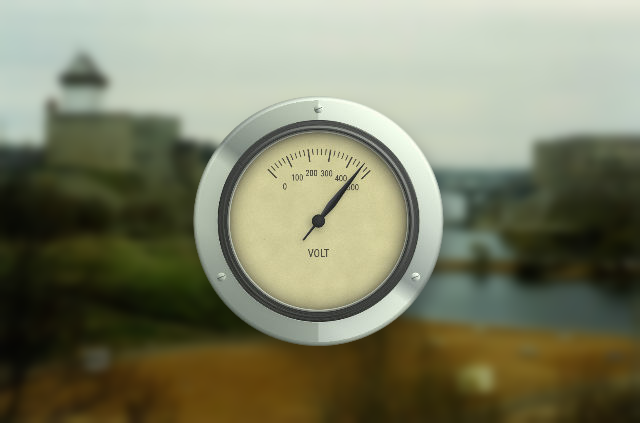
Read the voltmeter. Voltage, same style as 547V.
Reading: 460V
